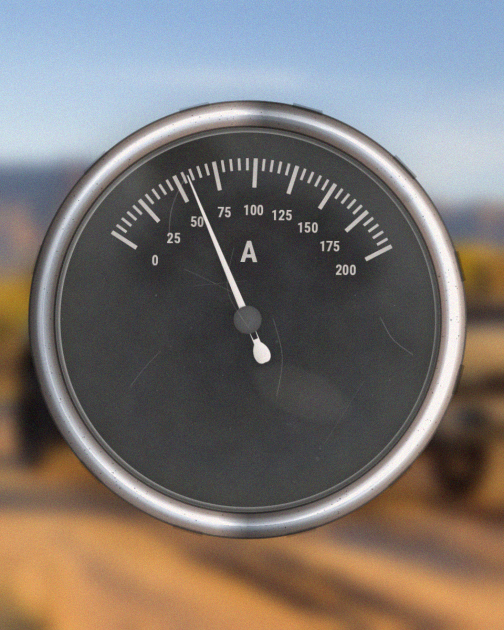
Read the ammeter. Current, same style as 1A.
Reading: 57.5A
